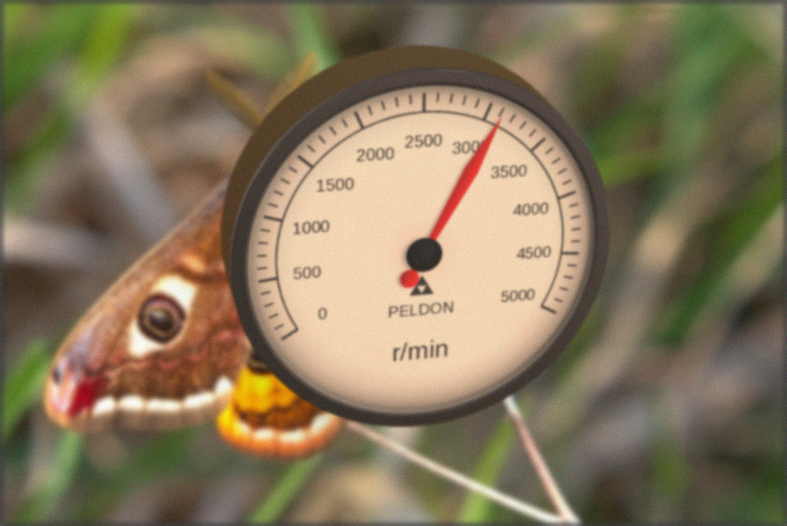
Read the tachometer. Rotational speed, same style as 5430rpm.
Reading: 3100rpm
